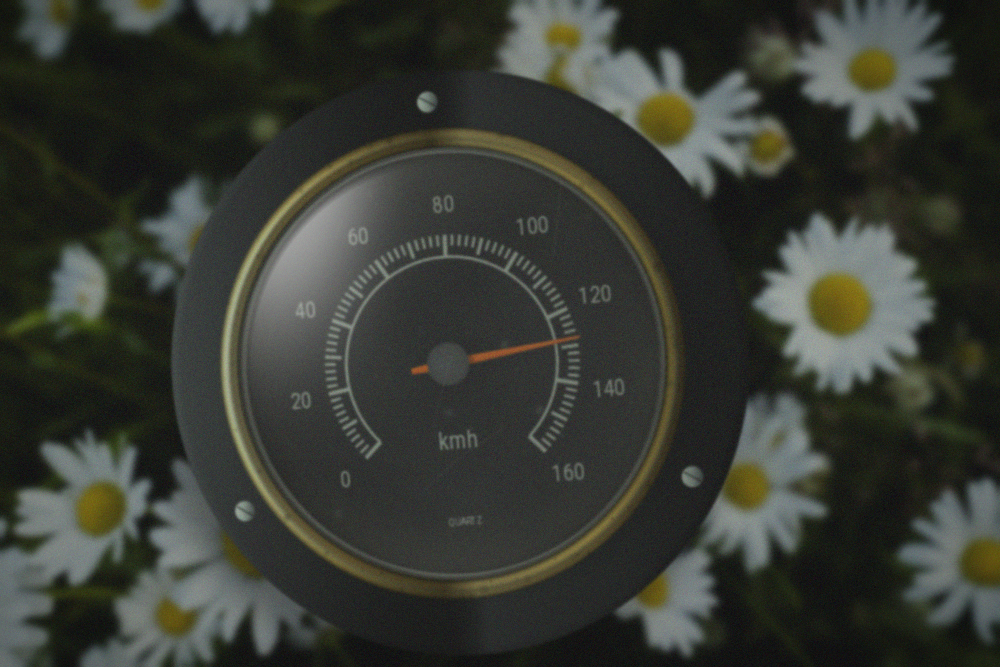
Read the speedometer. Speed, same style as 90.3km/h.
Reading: 128km/h
